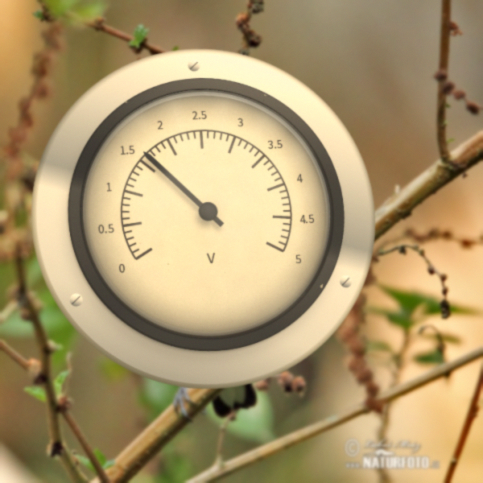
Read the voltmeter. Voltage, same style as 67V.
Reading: 1.6V
